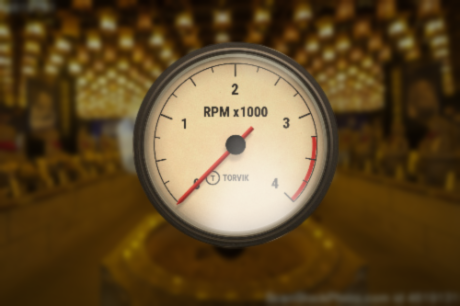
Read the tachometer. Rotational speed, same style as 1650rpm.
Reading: 0rpm
